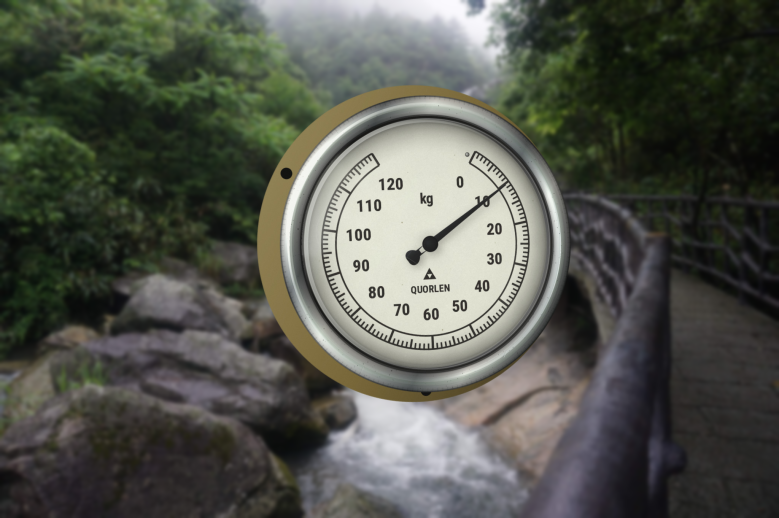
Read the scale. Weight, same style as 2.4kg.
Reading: 10kg
